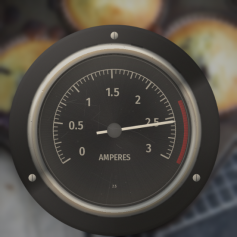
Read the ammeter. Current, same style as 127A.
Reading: 2.55A
